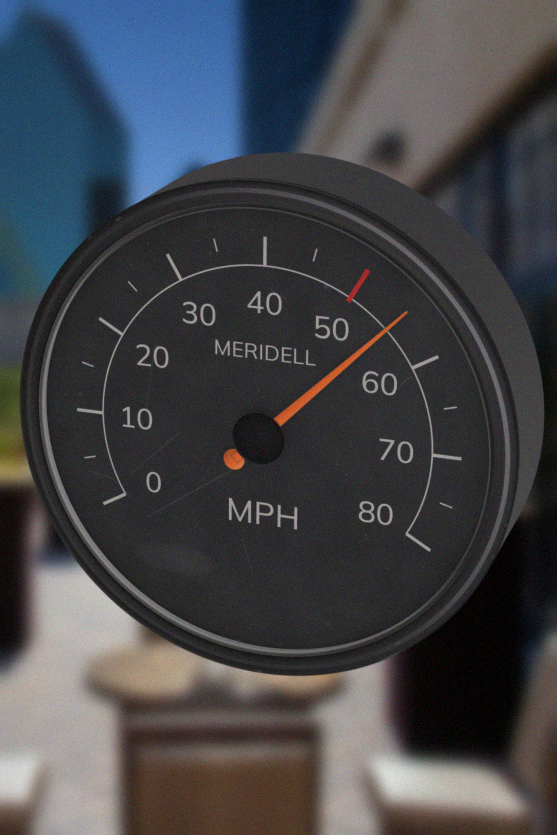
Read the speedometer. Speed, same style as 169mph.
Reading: 55mph
